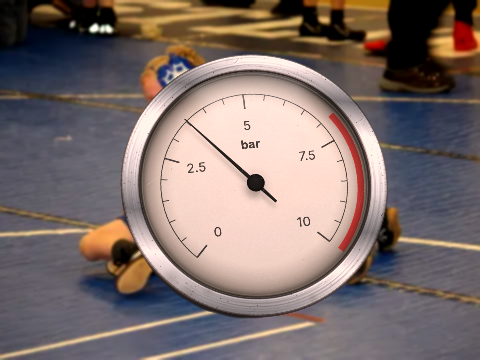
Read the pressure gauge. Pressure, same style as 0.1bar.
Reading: 3.5bar
